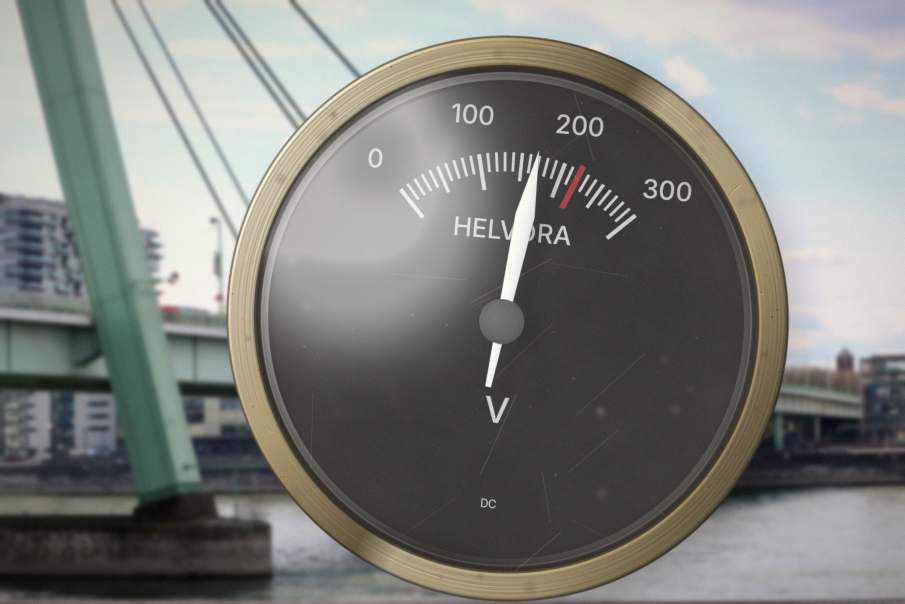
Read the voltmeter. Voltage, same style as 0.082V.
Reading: 170V
